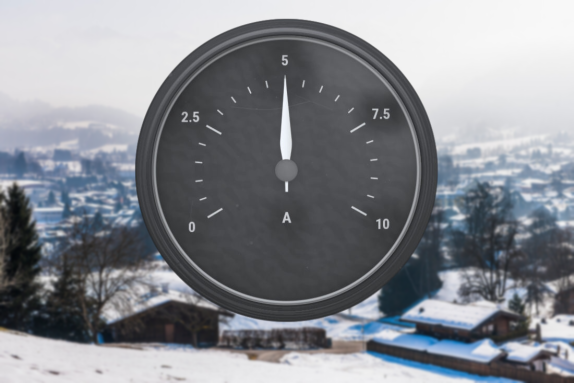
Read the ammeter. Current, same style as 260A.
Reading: 5A
